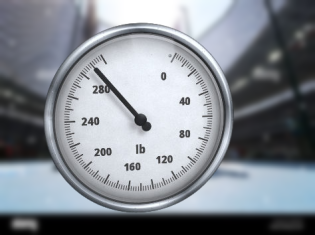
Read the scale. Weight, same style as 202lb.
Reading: 290lb
